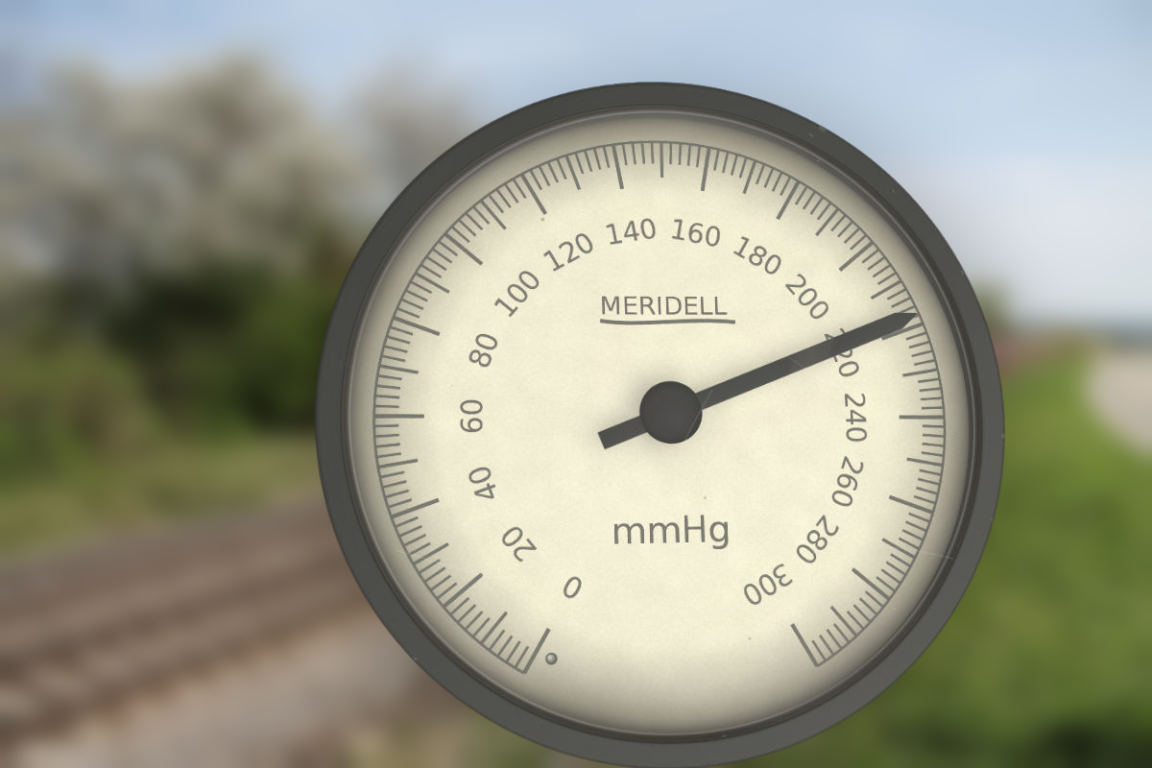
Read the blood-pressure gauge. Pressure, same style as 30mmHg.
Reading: 218mmHg
